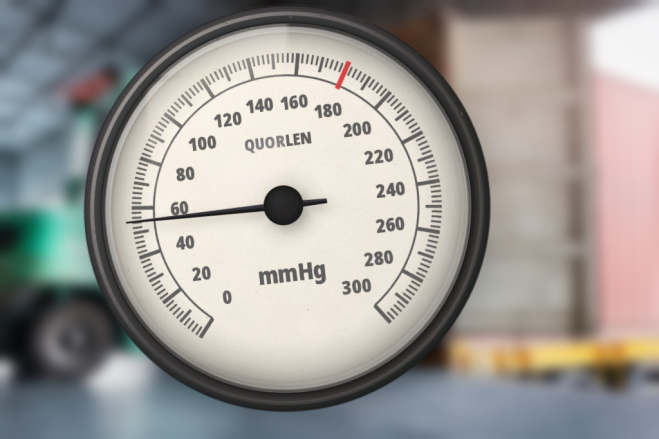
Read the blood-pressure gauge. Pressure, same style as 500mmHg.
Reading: 54mmHg
